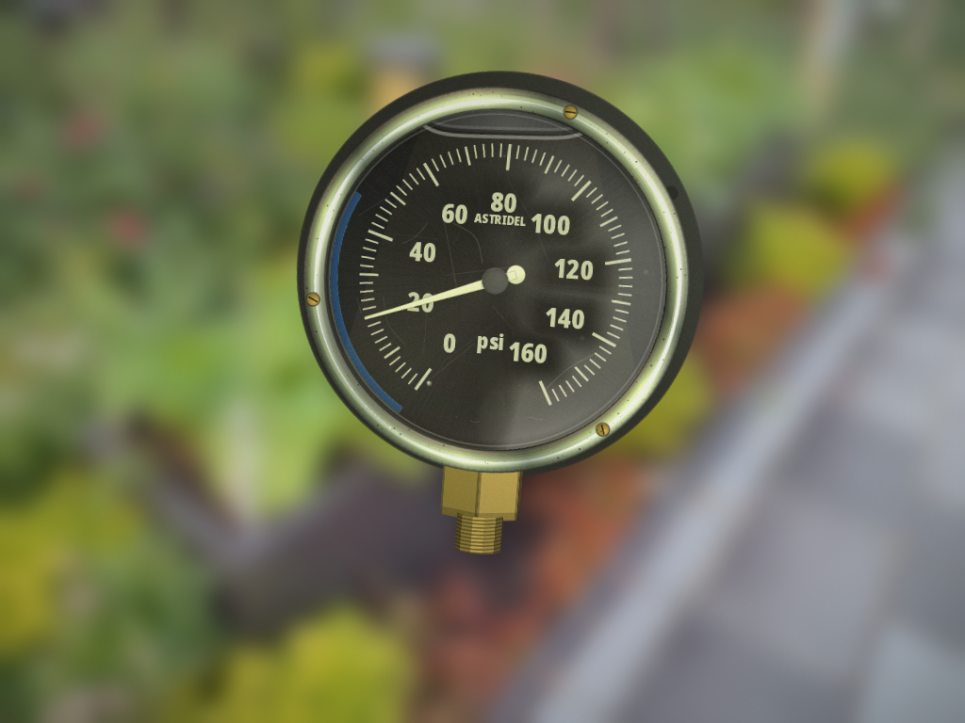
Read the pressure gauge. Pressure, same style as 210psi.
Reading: 20psi
